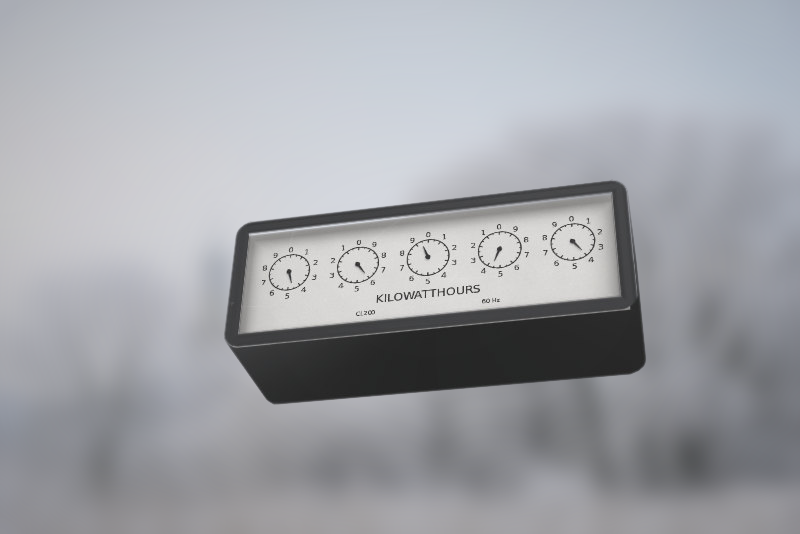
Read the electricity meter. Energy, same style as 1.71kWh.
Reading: 45944kWh
